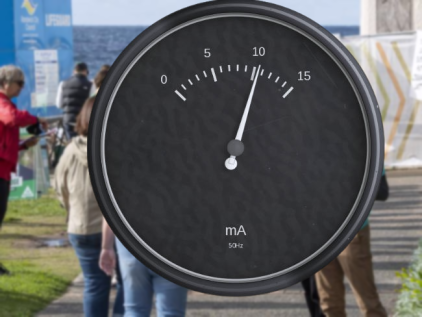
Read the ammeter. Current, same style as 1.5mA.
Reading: 10.5mA
